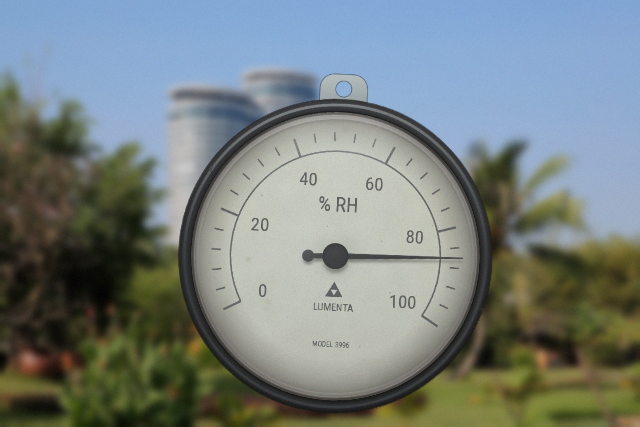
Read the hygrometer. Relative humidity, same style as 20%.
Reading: 86%
